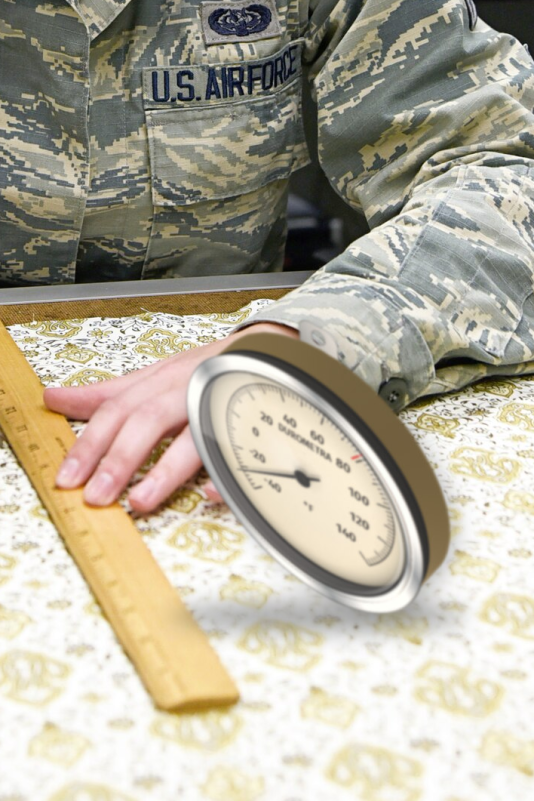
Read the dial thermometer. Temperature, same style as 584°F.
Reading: -30°F
